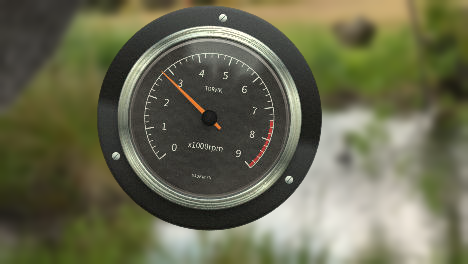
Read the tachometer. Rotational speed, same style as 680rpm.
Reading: 2800rpm
